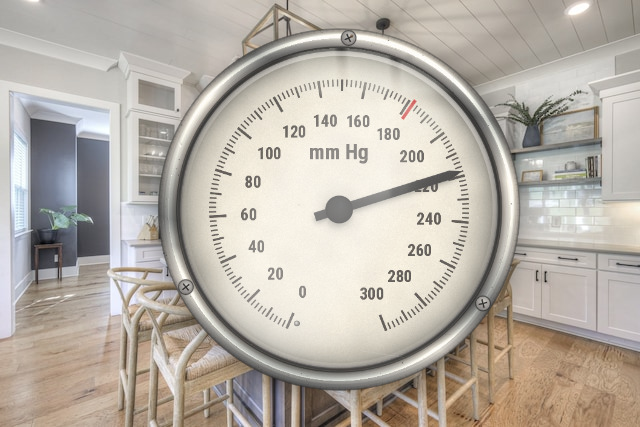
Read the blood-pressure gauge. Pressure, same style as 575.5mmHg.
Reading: 218mmHg
